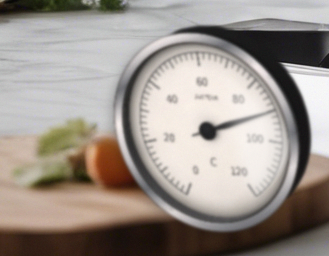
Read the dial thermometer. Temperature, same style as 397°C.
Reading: 90°C
